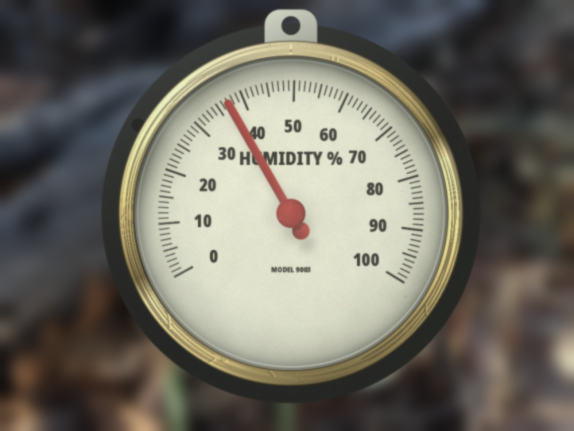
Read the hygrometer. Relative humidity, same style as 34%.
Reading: 37%
